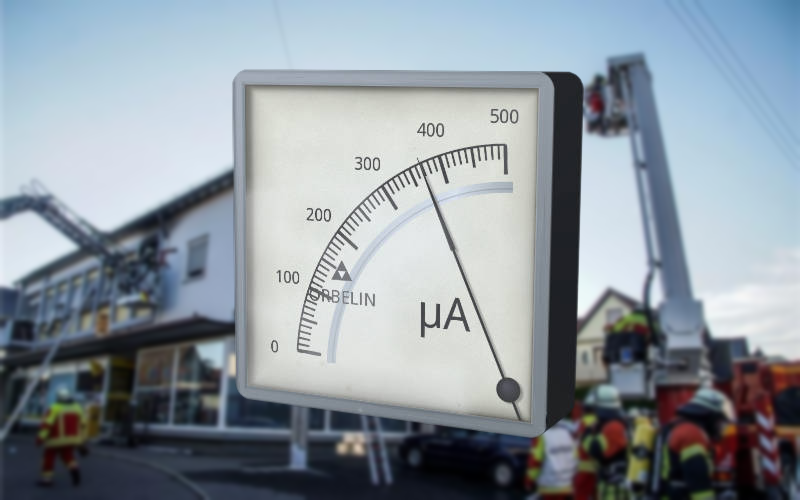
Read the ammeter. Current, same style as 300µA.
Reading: 370µA
